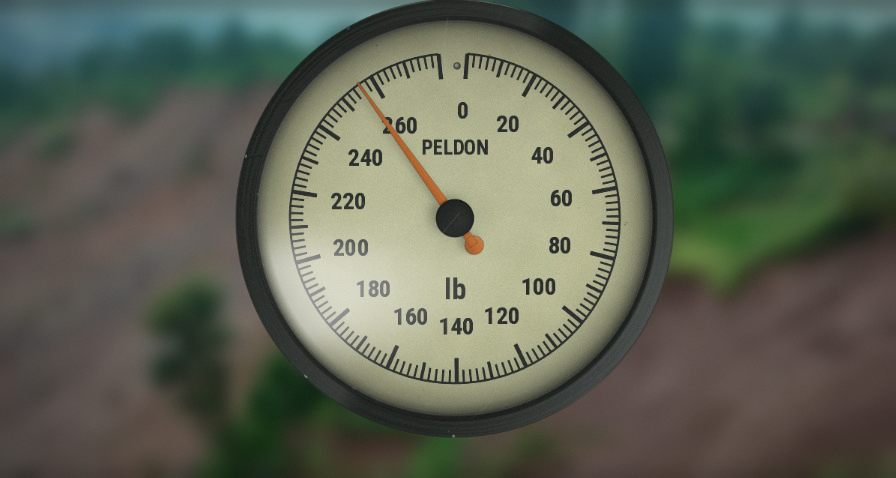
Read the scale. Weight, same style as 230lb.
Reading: 256lb
